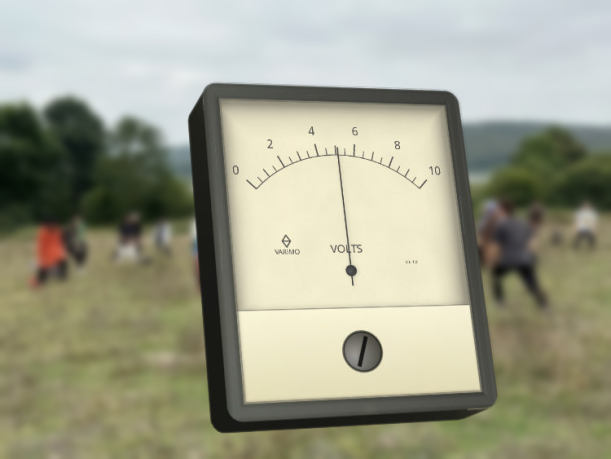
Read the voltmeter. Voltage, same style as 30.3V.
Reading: 5V
